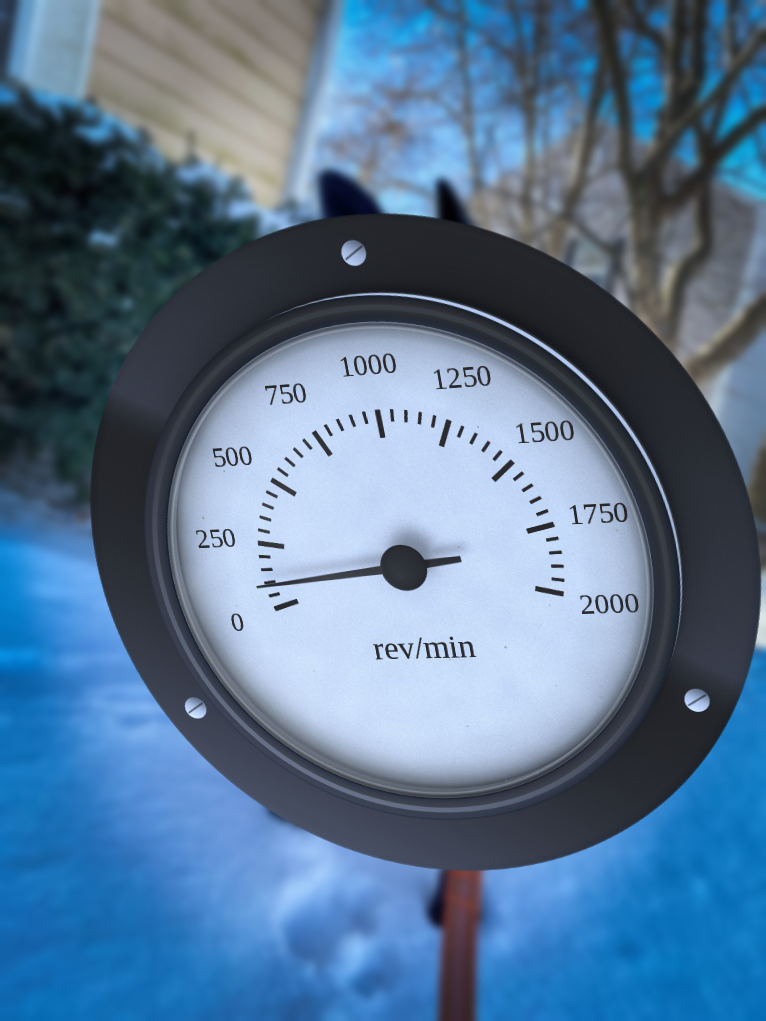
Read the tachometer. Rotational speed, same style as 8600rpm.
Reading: 100rpm
